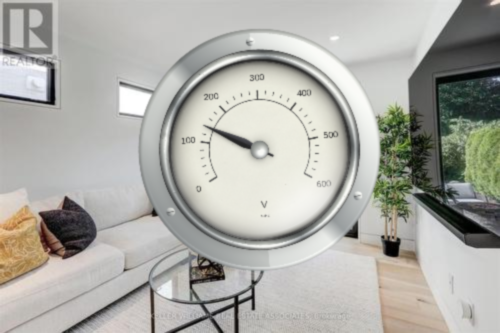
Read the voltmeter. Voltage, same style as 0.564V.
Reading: 140V
